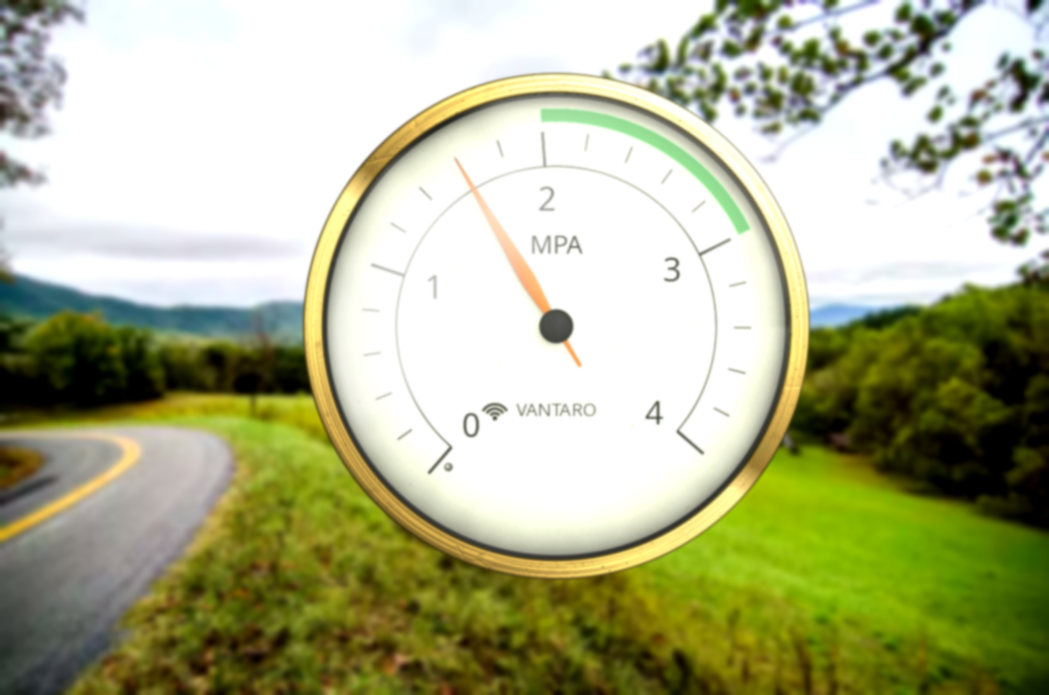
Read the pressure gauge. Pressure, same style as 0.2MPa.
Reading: 1.6MPa
